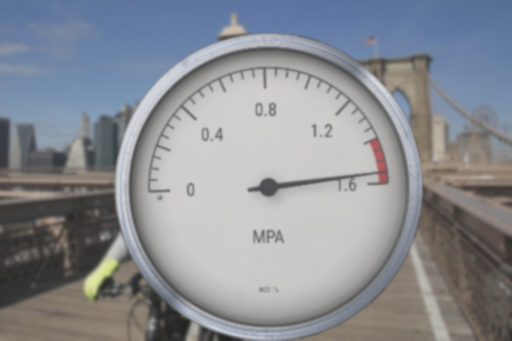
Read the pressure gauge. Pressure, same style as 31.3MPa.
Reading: 1.55MPa
